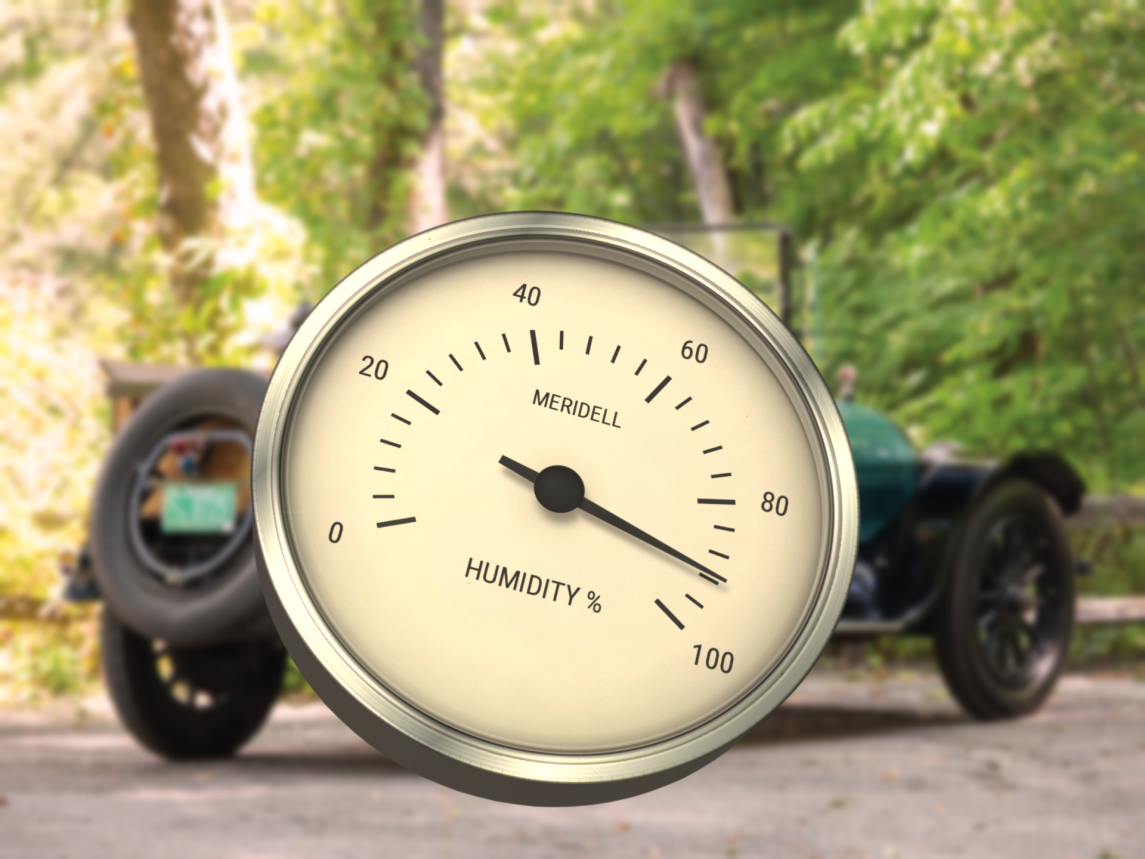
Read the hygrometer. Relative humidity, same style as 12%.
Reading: 92%
